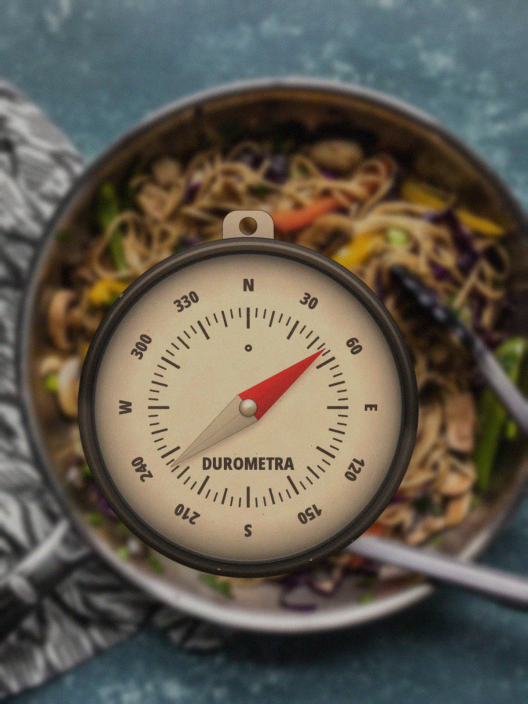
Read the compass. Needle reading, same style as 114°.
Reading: 52.5°
